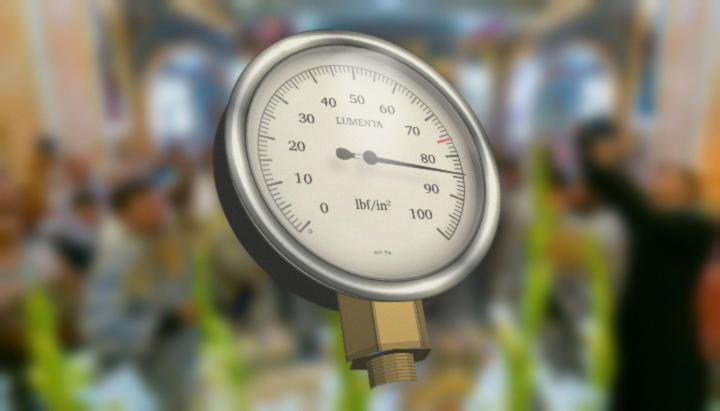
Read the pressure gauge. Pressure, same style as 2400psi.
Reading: 85psi
